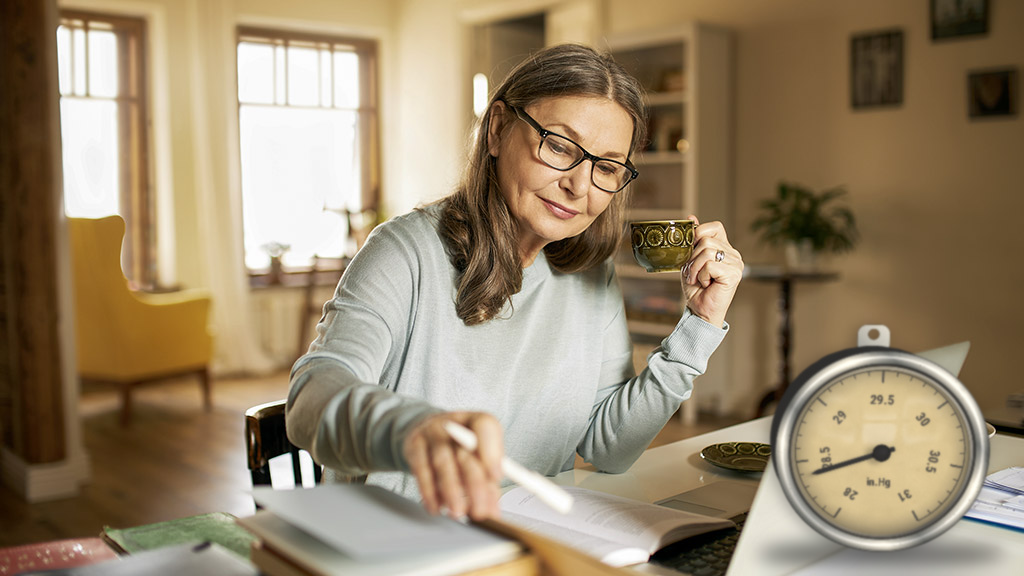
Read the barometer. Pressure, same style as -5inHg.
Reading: 28.4inHg
